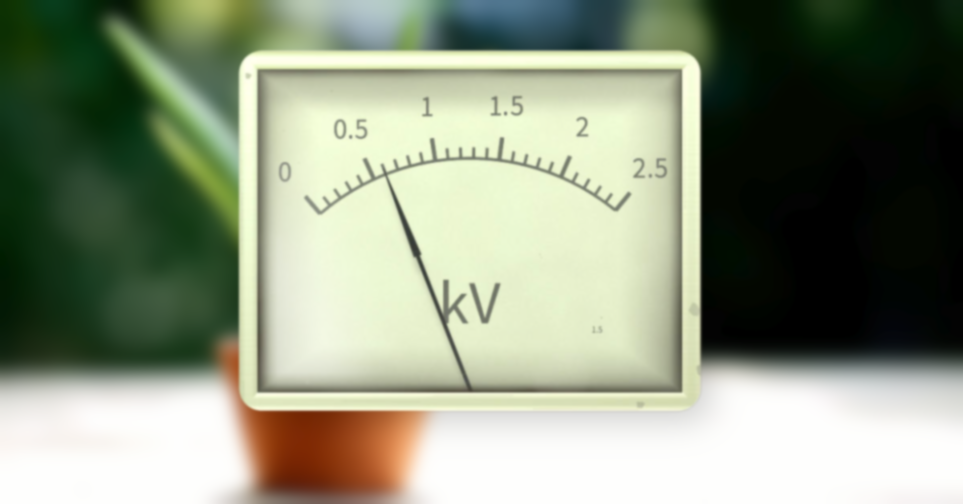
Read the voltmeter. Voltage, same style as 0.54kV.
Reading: 0.6kV
